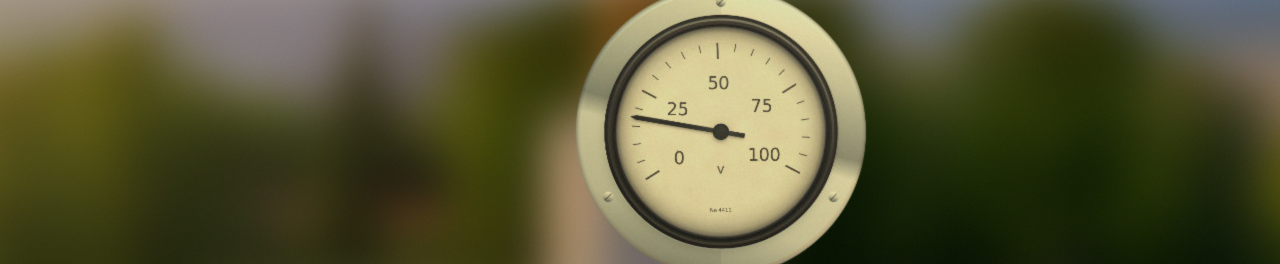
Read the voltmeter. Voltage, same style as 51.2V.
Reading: 17.5V
